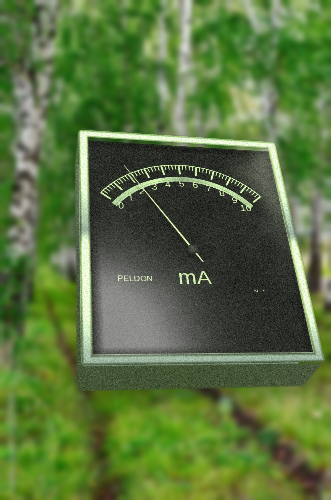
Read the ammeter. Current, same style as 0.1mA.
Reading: 2mA
